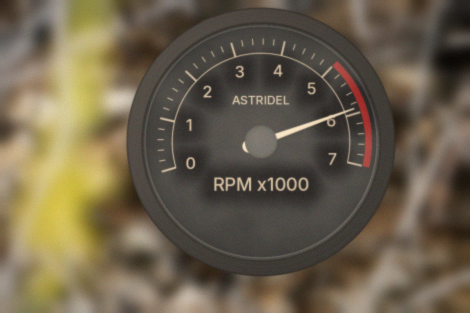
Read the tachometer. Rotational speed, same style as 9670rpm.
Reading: 5900rpm
